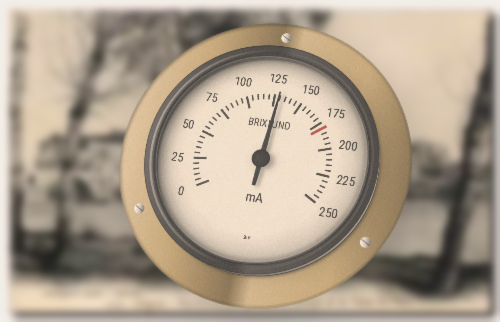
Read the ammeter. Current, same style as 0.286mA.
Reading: 130mA
